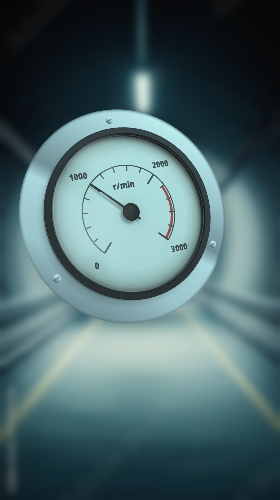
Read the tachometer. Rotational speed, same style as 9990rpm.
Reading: 1000rpm
